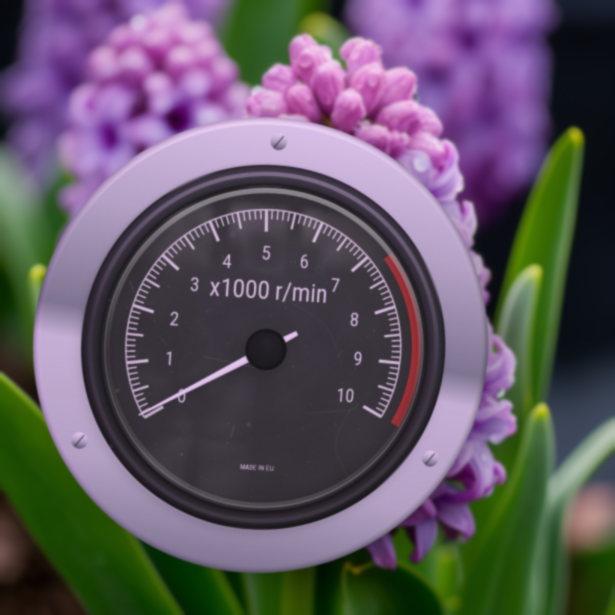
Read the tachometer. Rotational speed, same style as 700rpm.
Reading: 100rpm
